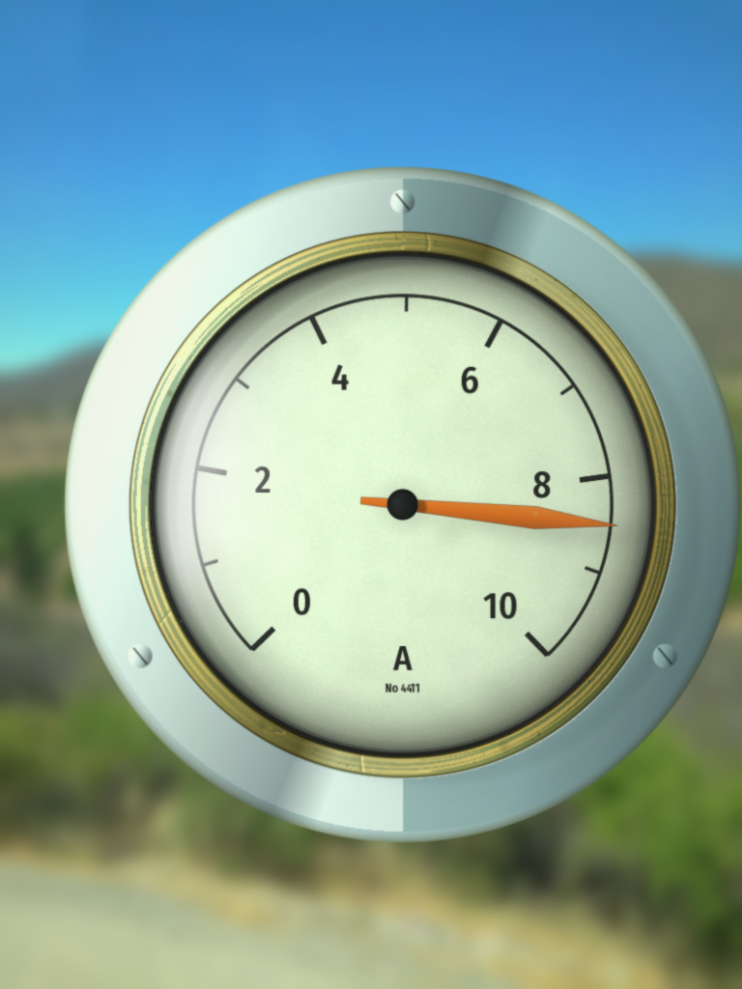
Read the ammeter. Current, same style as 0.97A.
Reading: 8.5A
